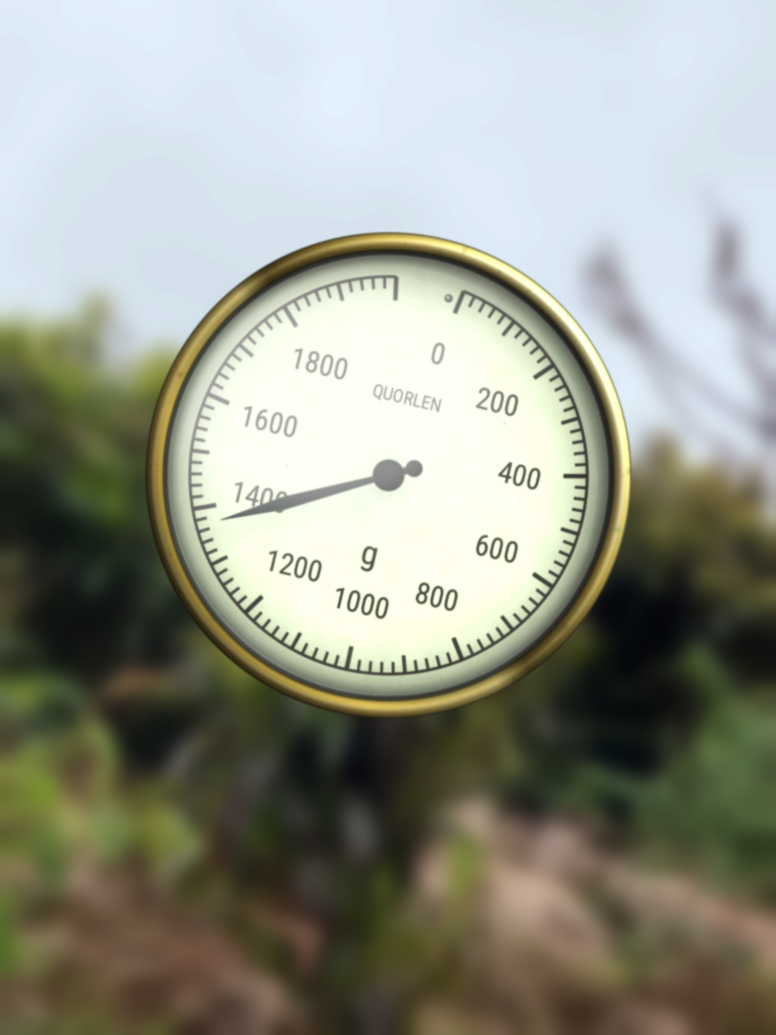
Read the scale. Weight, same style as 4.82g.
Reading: 1370g
